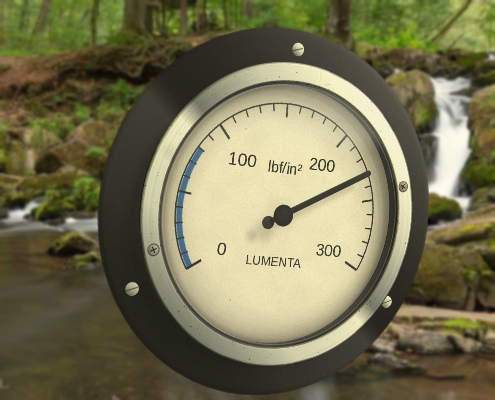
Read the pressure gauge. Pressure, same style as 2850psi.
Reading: 230psi
